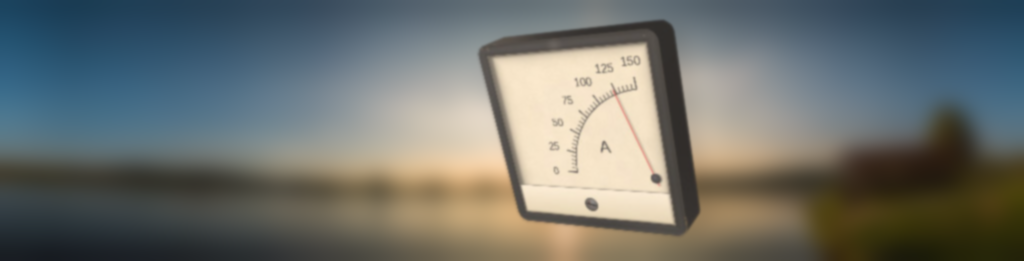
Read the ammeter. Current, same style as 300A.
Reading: 125A
